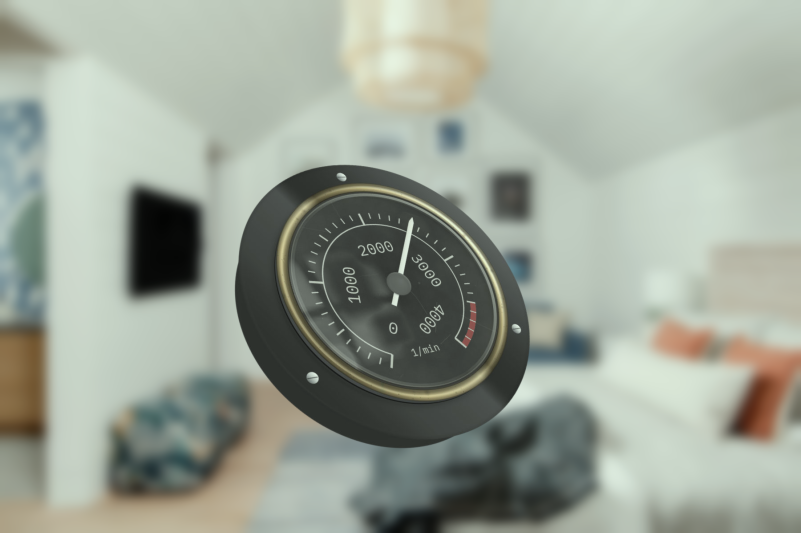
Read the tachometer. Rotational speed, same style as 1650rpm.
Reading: 2500rpm
